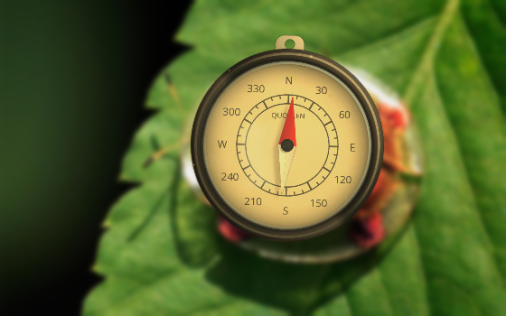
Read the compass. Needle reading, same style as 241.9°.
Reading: 5°
